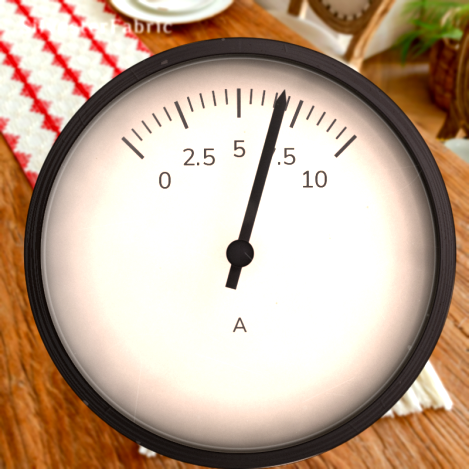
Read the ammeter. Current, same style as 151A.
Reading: 6.75A
